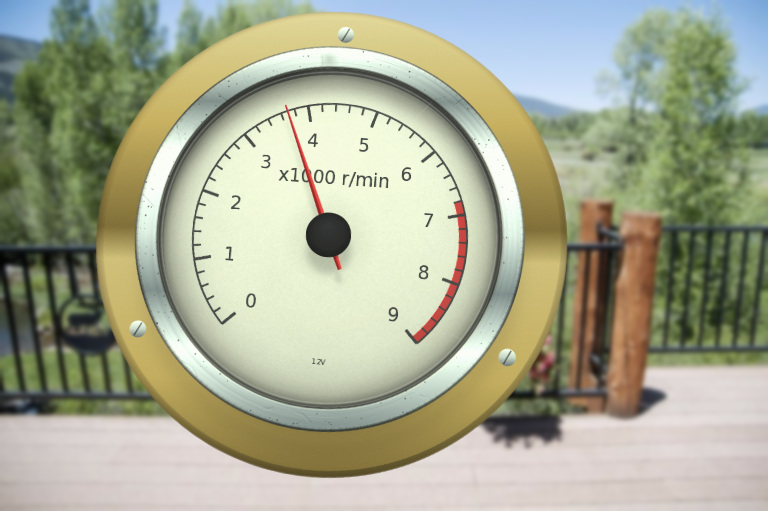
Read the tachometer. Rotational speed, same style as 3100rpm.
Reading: 3700rpm
